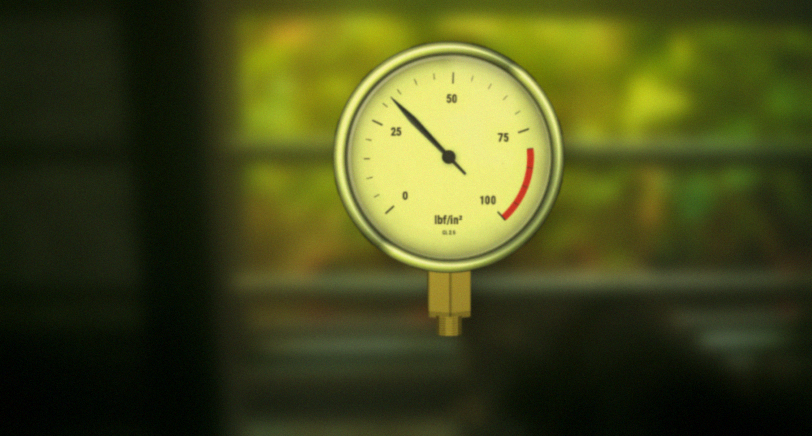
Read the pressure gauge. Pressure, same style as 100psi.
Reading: 32.5psi
